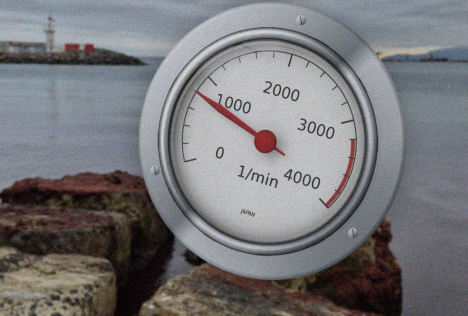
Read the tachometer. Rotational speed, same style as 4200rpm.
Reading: 800rpm
